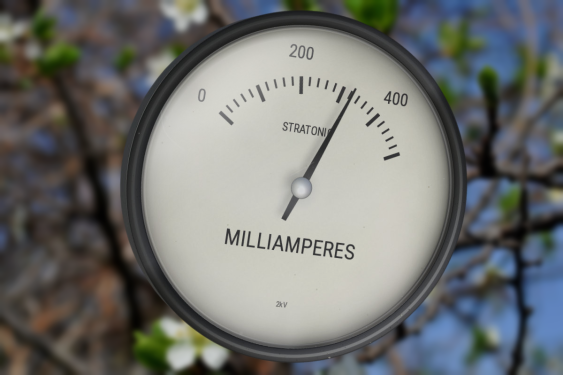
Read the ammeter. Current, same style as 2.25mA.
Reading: 320mA
